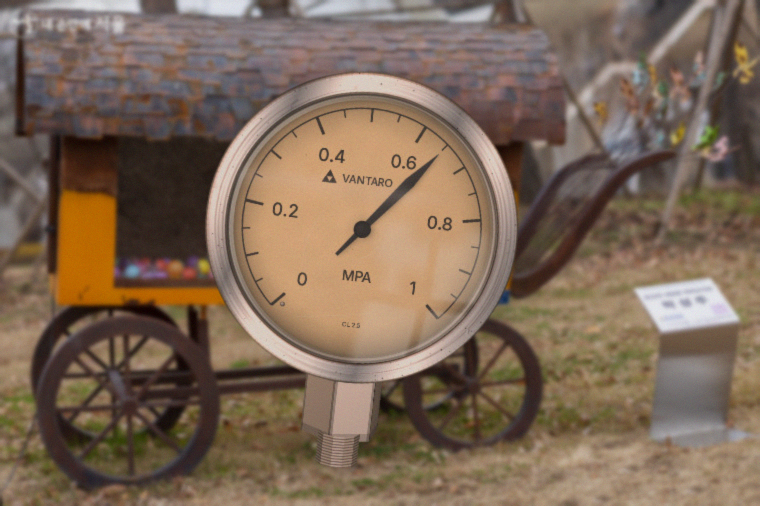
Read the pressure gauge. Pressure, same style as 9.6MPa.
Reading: 0.65MPa
